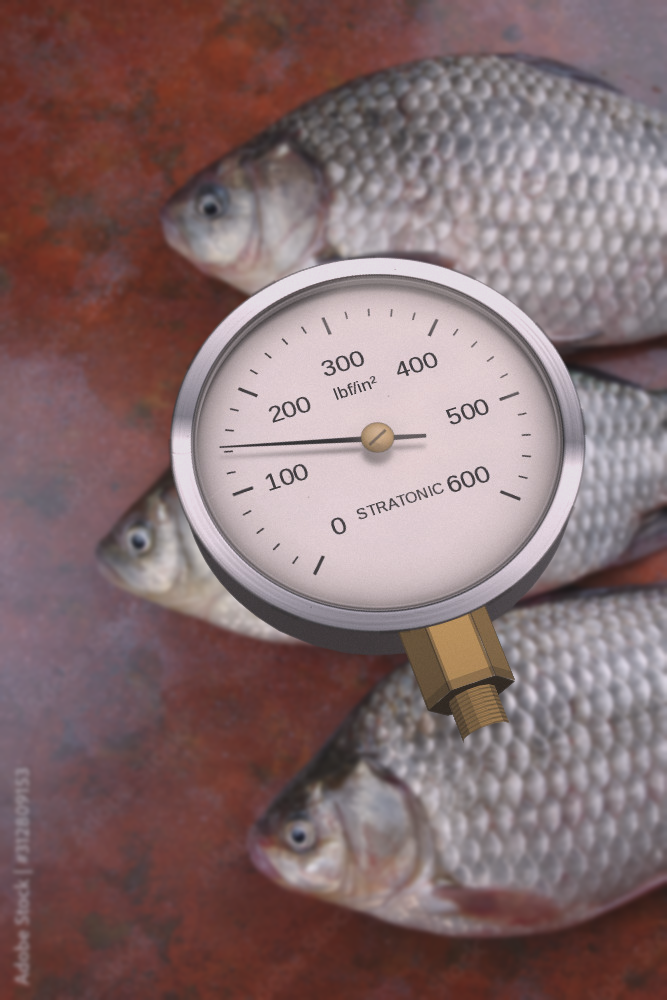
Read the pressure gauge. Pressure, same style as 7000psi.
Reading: 140psi
